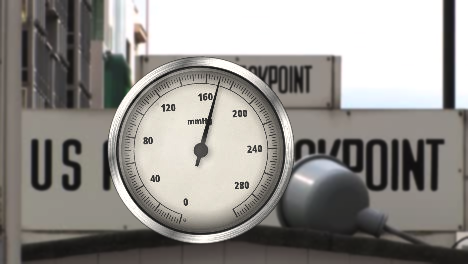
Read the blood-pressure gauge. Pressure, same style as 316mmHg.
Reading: 170mmHg
